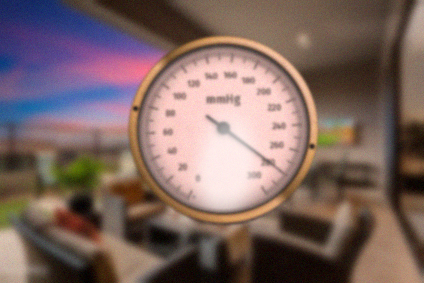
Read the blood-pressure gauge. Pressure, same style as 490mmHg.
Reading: 280mmHg
